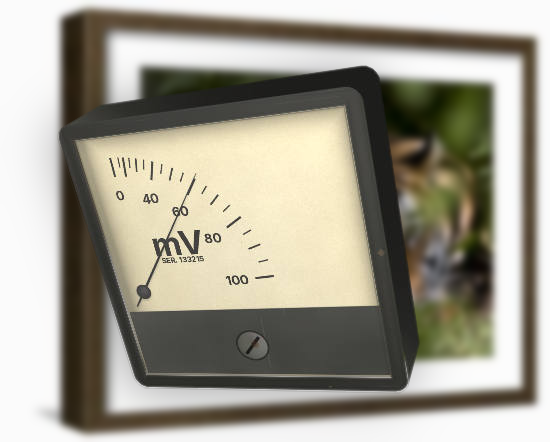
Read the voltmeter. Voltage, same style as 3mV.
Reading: 60mV
